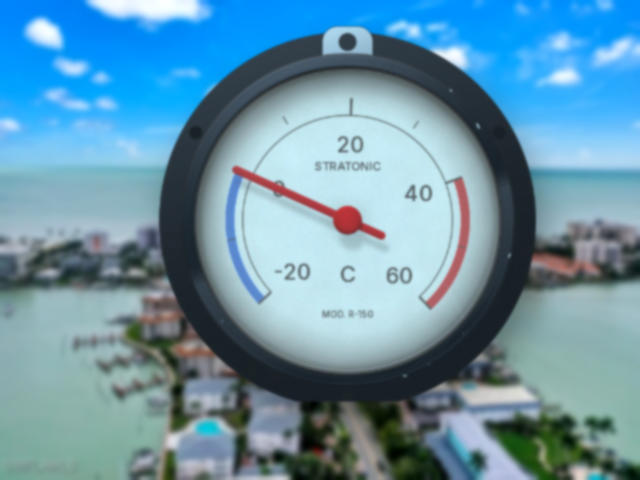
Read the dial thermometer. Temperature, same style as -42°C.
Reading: 0°C
